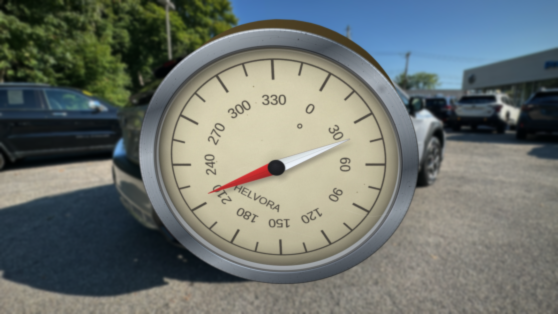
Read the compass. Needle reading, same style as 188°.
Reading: 217.5°
